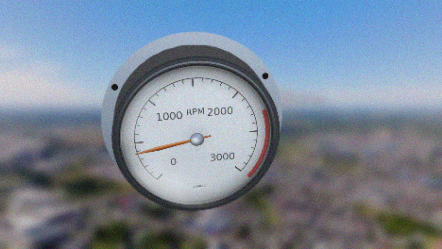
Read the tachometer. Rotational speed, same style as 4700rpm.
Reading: 400rpm
